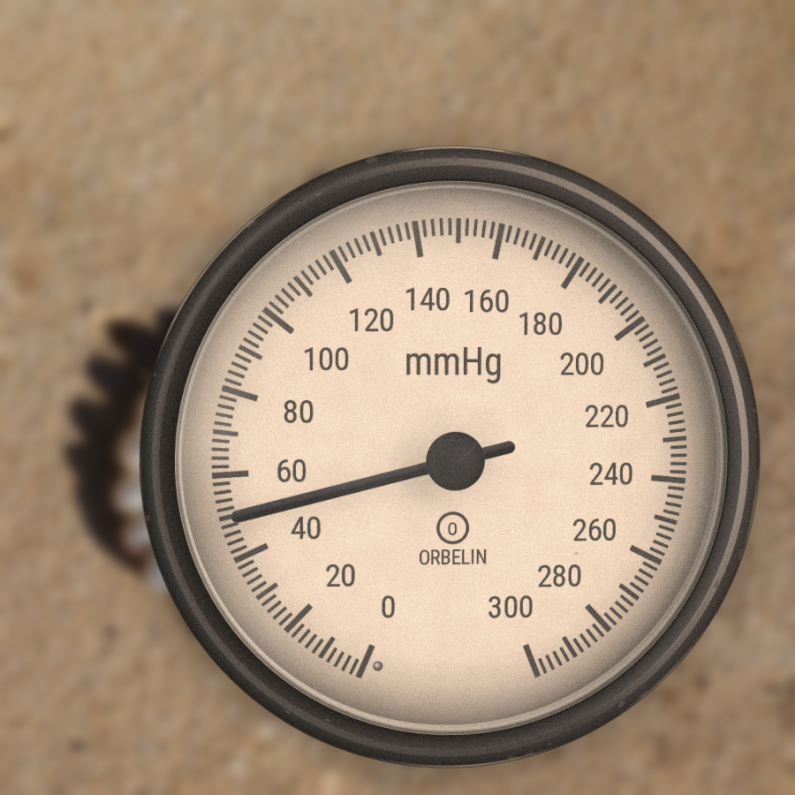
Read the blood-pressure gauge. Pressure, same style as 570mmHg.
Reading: 50mmHg
